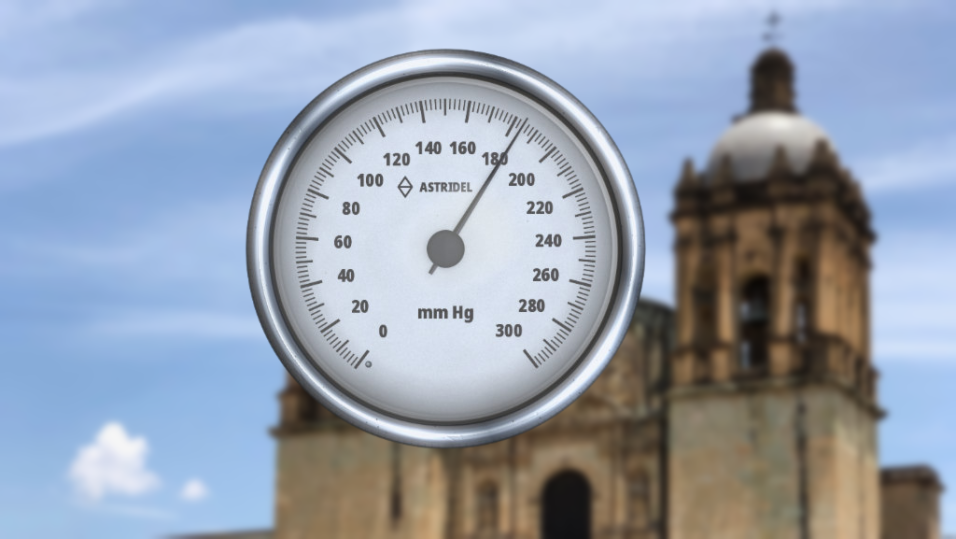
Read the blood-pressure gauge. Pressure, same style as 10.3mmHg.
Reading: 184mmHg
